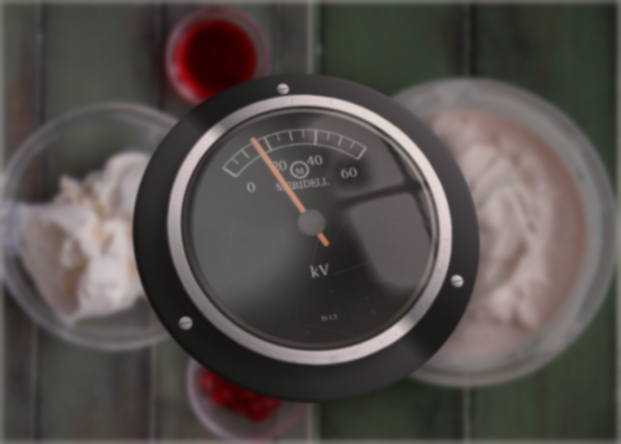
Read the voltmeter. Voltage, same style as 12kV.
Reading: 15kV
